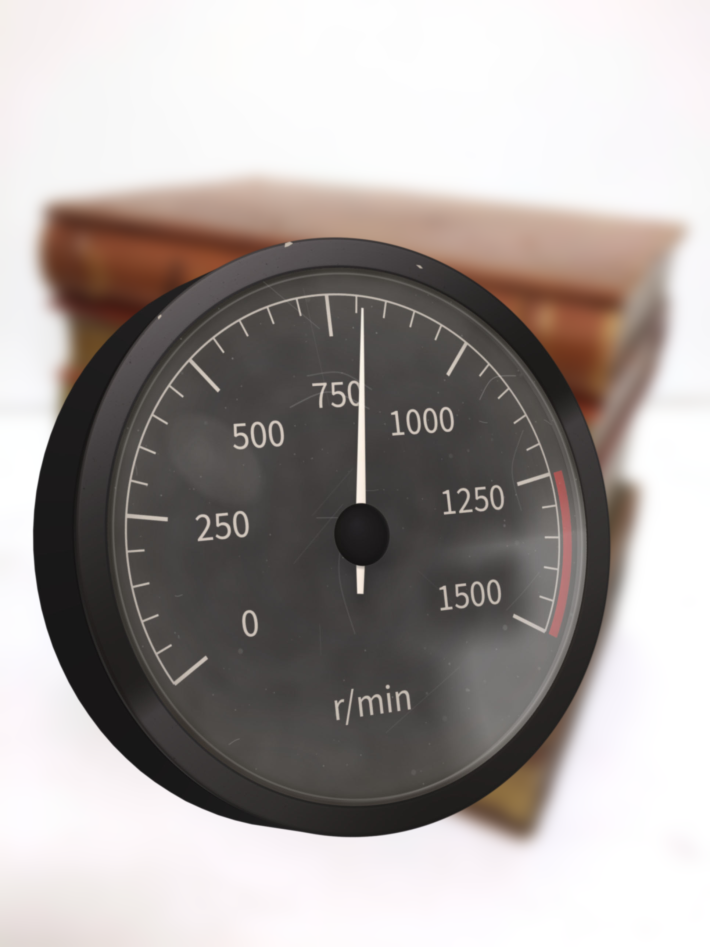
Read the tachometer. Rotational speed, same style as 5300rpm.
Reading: 800rpm
